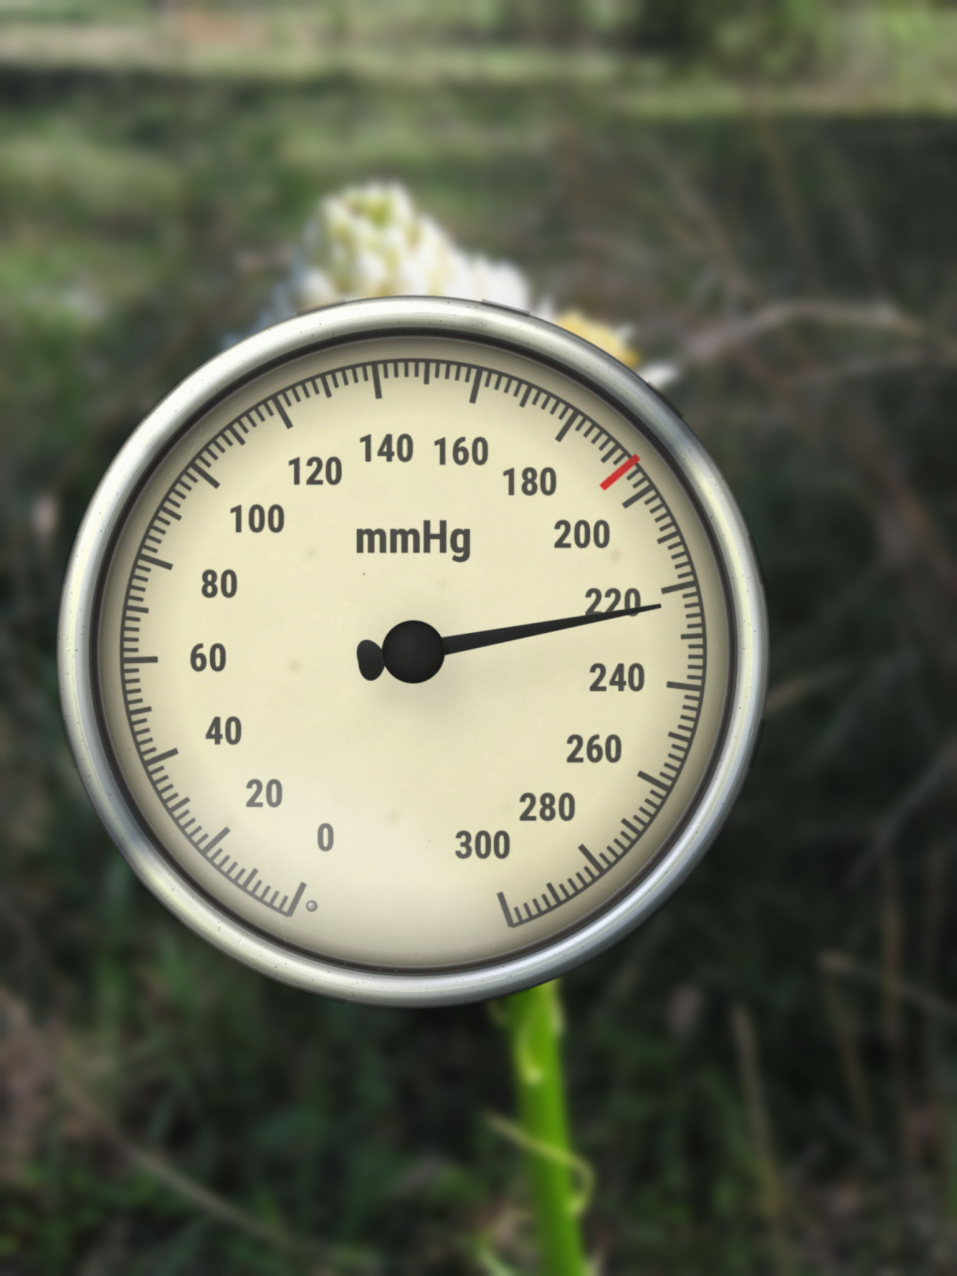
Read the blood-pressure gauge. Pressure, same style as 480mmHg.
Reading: 223mmHg
